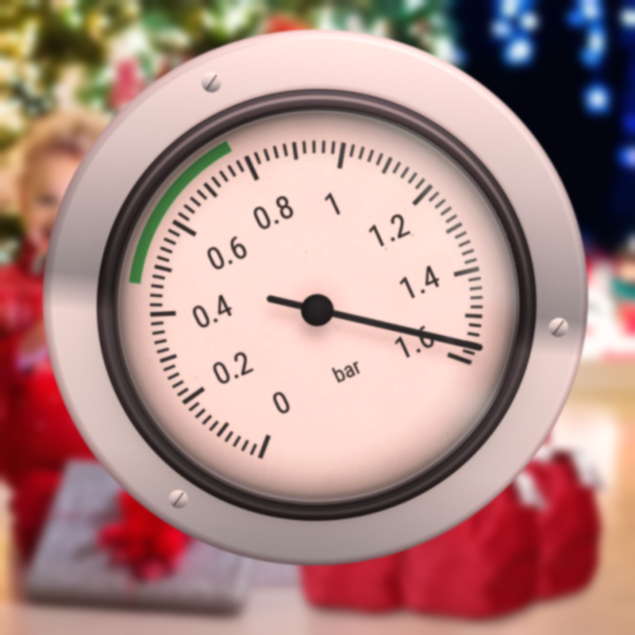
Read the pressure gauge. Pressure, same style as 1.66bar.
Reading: 1.56bar
